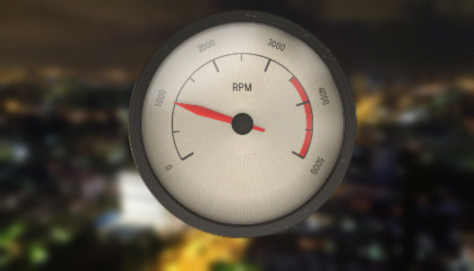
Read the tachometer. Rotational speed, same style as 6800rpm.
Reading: 1000rpm
